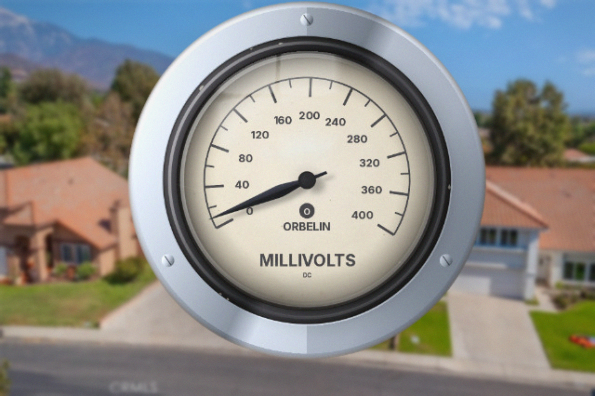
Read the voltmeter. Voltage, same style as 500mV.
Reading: 10mV
